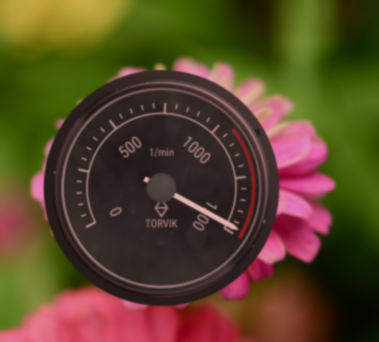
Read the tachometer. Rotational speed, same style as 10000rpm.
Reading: 1475rpm
